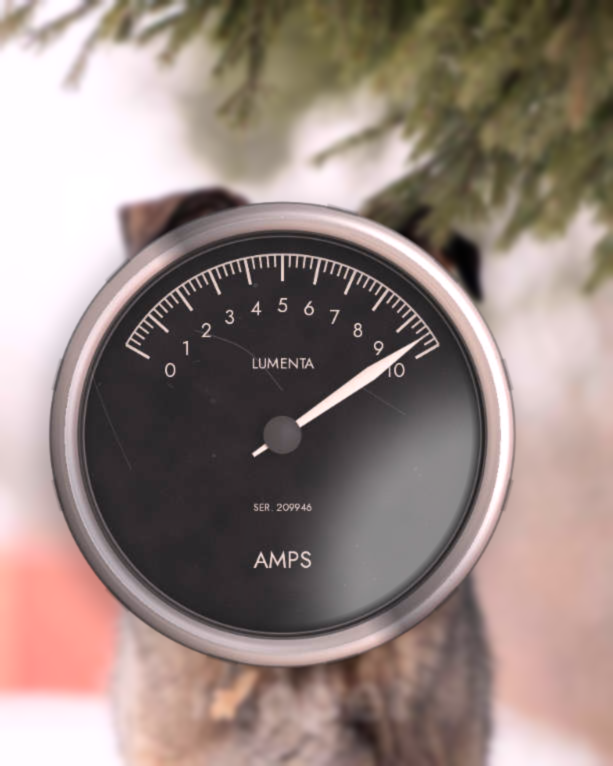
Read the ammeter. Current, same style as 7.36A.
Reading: 9.6A
